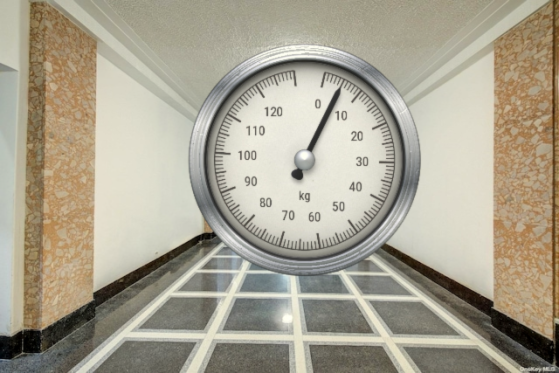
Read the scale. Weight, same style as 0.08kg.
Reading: 5kg
